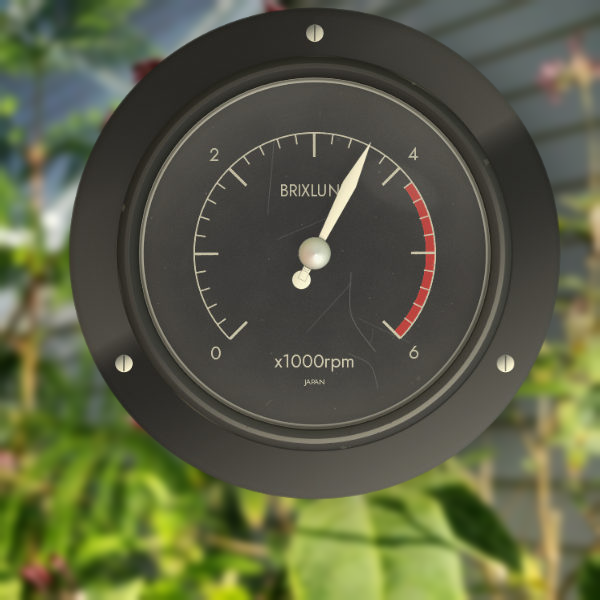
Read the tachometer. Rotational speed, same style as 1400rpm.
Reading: 3600rpm
